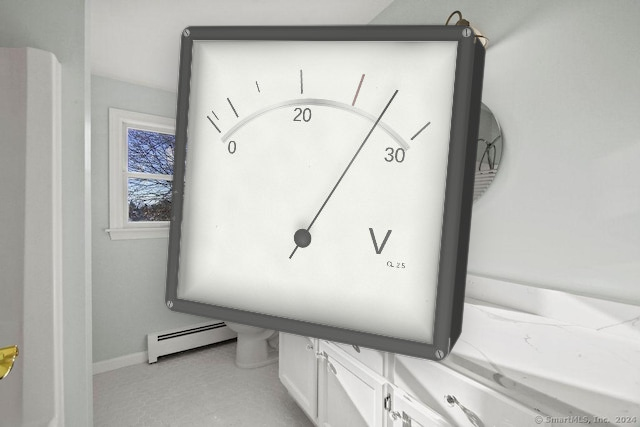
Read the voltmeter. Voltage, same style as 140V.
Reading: 27.5V
